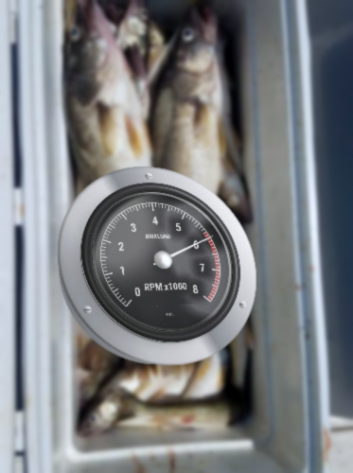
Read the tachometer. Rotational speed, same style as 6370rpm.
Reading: 6000rpm
